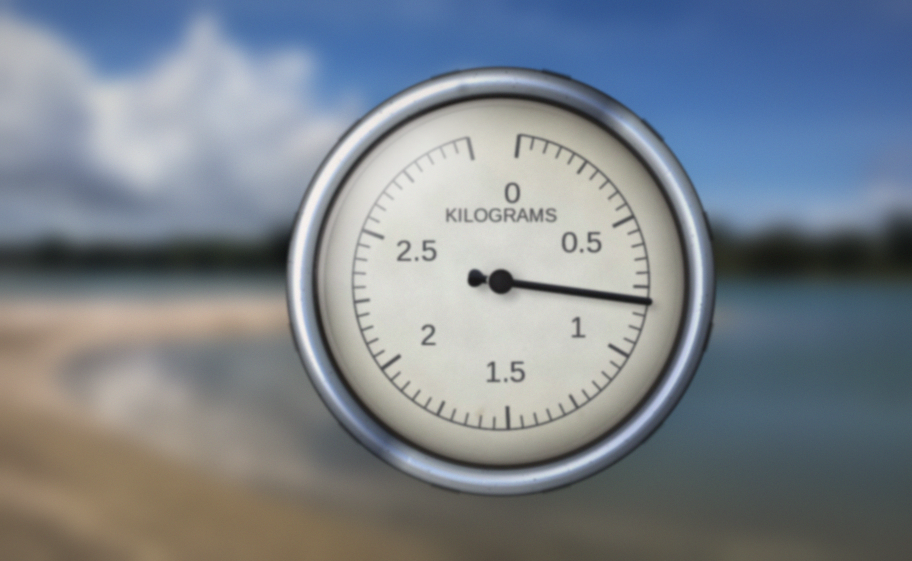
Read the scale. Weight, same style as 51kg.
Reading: 0.8kg
